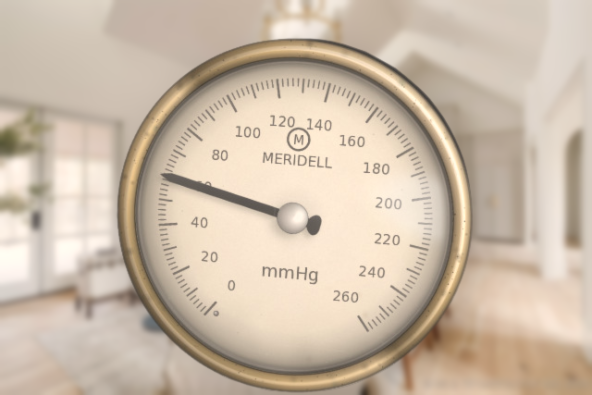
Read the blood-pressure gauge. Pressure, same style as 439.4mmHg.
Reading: 60mmHg
